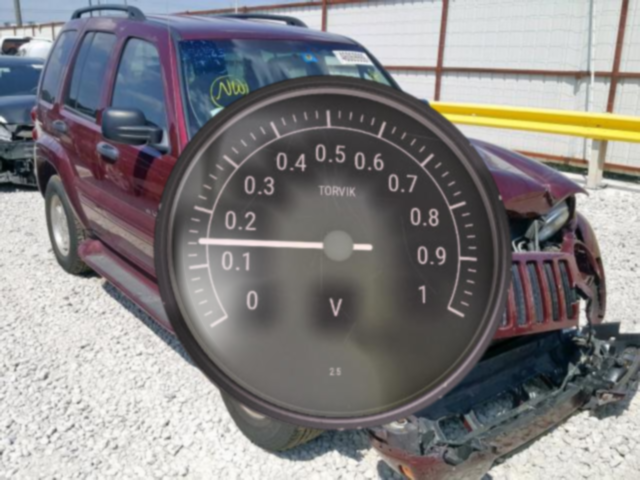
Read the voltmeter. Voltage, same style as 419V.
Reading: 0.14V
